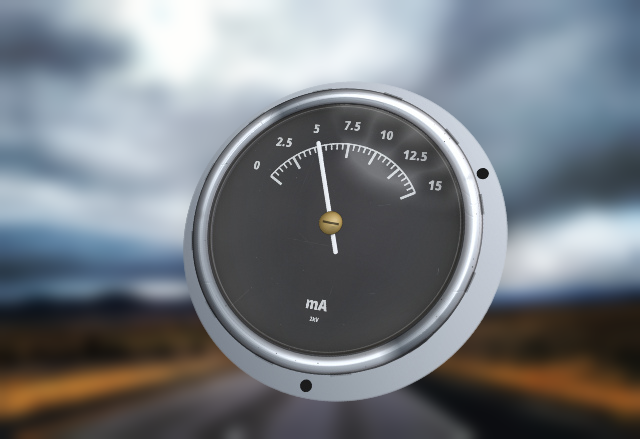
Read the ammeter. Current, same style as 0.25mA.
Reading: 5mA
